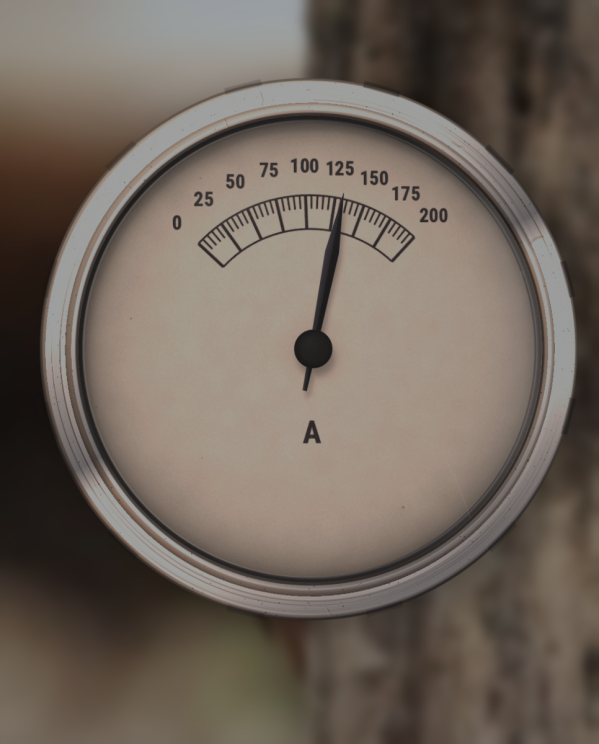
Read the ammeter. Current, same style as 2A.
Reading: 130A
